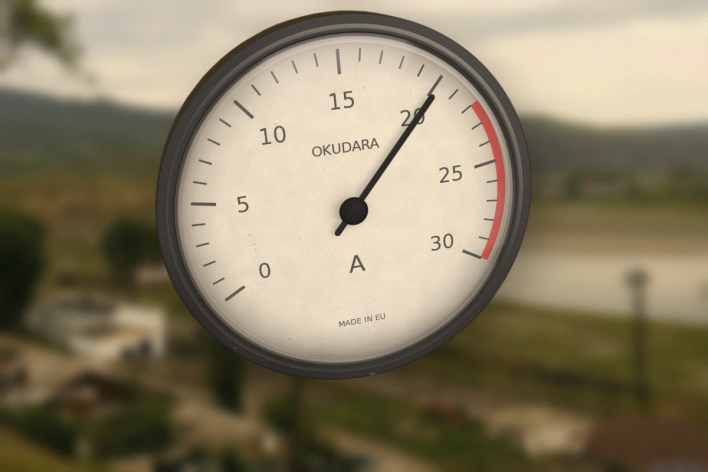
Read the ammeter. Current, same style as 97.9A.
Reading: 20A
